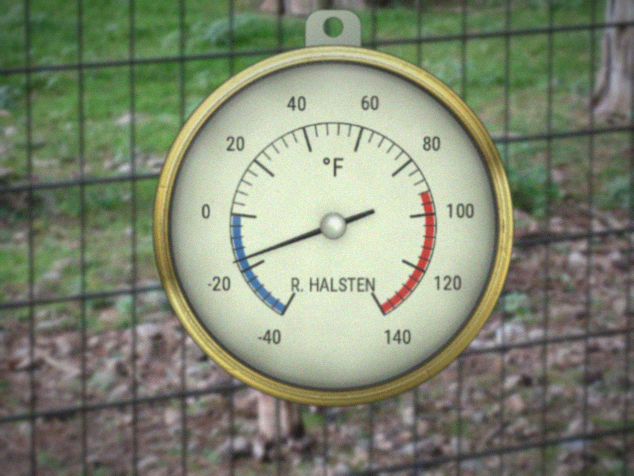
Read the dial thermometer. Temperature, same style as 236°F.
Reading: -16°F
